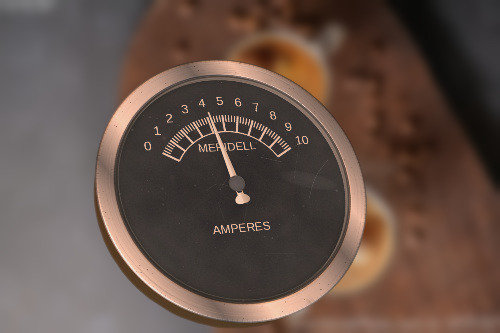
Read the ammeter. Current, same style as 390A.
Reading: 4A
